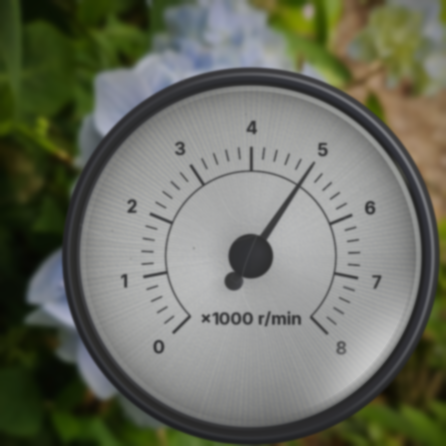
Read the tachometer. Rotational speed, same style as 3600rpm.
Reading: 5000rpm
